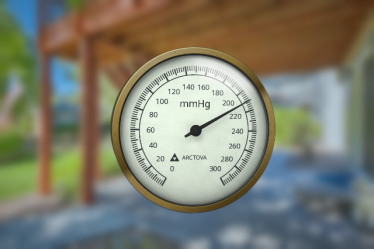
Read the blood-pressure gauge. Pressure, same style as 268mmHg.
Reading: 210mmHg
